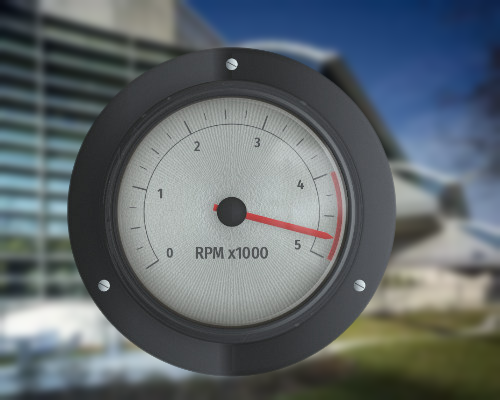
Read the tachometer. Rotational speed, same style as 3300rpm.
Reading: 4750rpm
